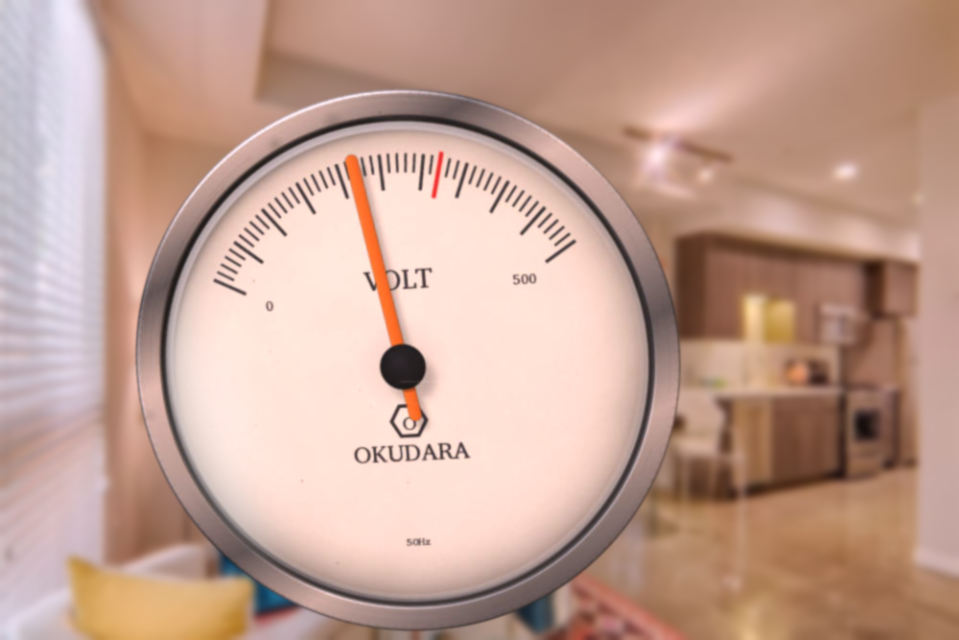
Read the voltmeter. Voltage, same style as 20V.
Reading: 220V
